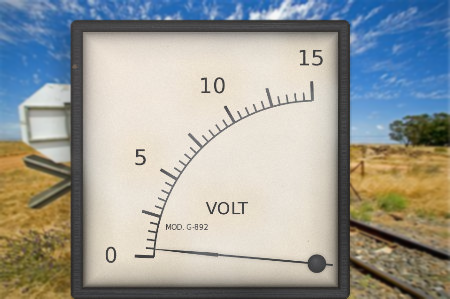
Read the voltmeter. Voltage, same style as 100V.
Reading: 0.5V
